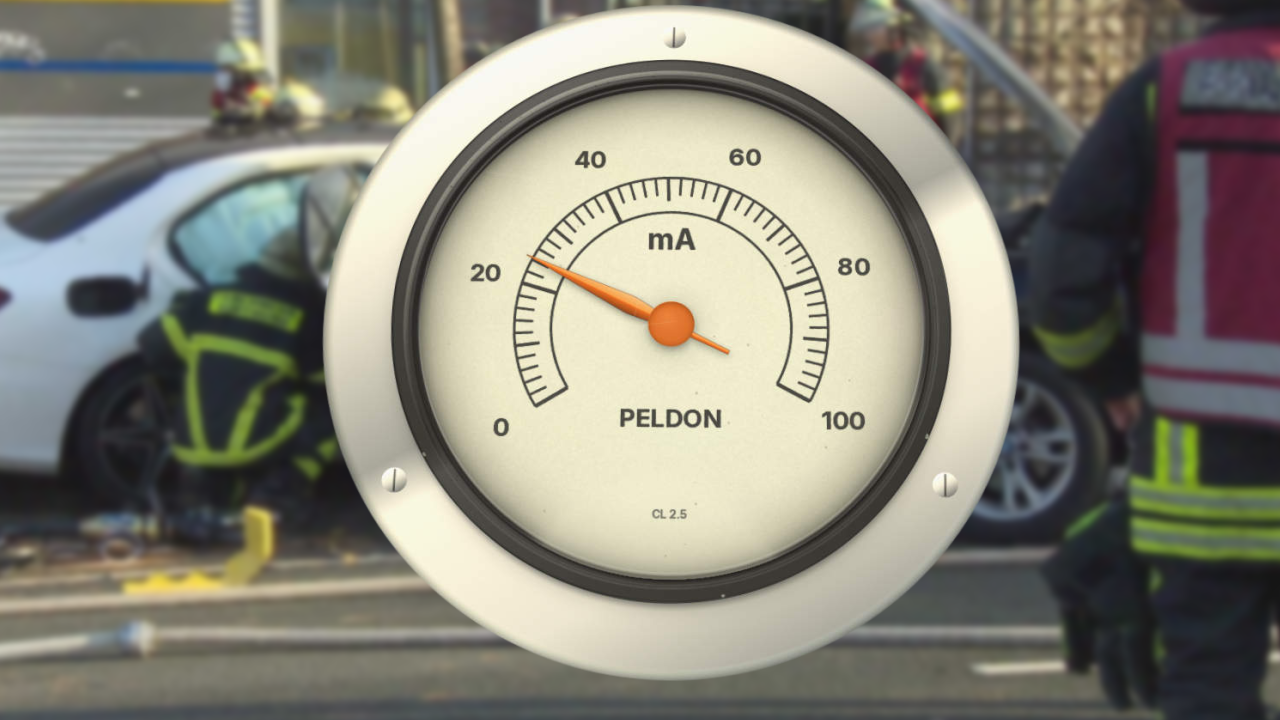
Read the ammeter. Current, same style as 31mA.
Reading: 24mA
